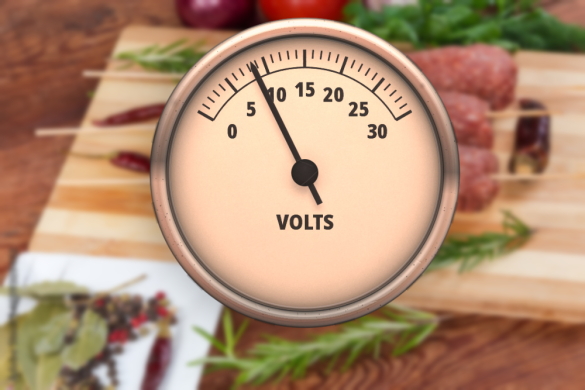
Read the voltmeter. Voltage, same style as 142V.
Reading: 8.5V
